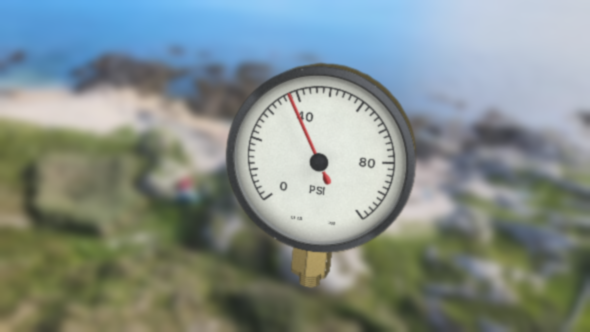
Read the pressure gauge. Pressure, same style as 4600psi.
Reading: 38psi
